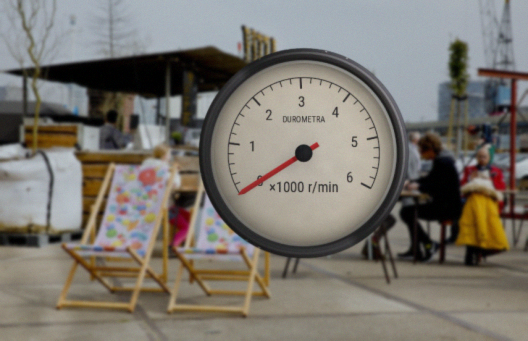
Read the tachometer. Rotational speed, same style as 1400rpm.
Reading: 0rpm
